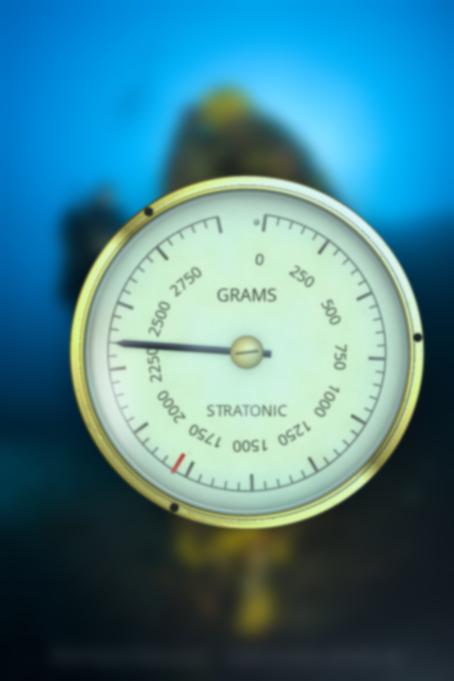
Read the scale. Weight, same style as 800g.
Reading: 2350g
